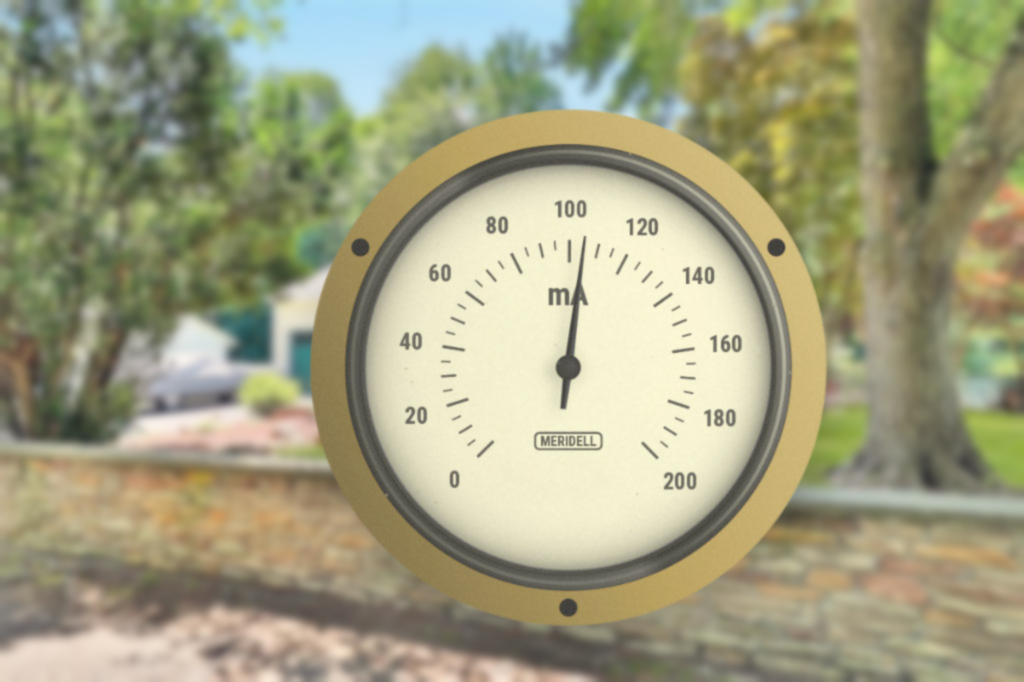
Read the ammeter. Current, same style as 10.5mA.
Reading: 105mA
